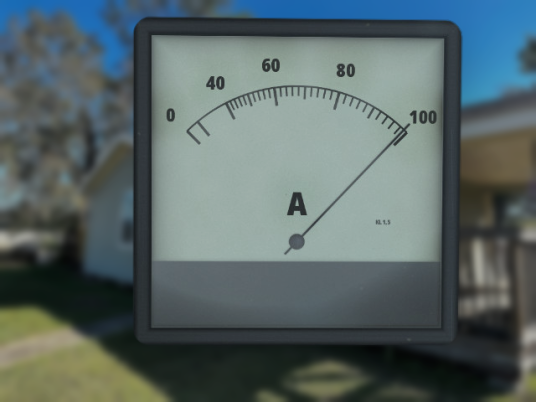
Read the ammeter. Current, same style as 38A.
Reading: 99A
